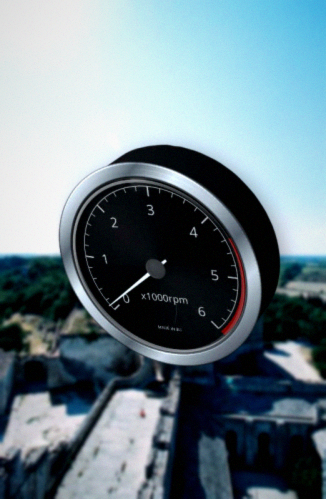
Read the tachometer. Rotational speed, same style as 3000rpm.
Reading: 100rpm
